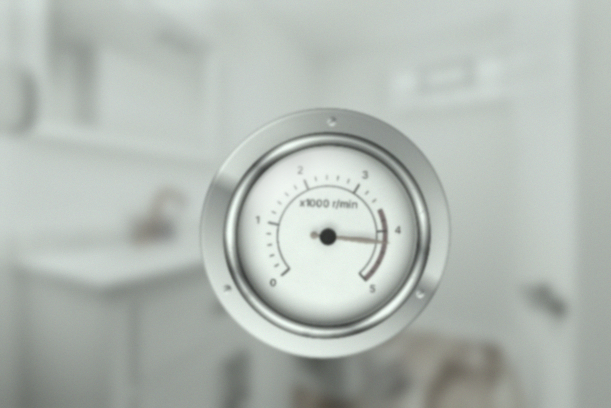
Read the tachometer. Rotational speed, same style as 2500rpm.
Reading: 4200rpm
